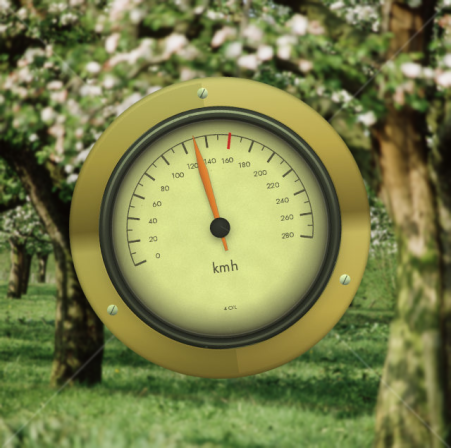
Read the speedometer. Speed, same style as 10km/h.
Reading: 130km/h
